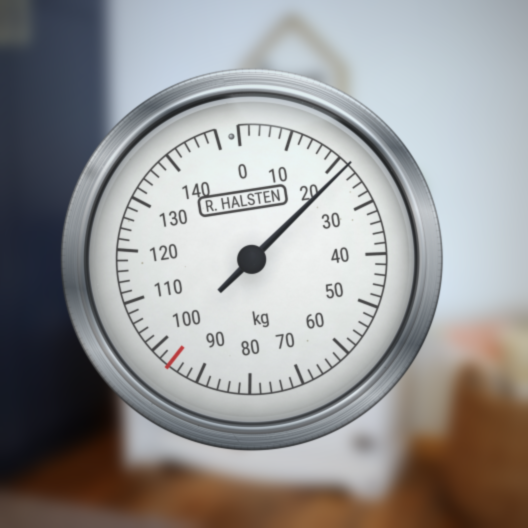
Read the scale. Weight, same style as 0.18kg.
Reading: 22kg
